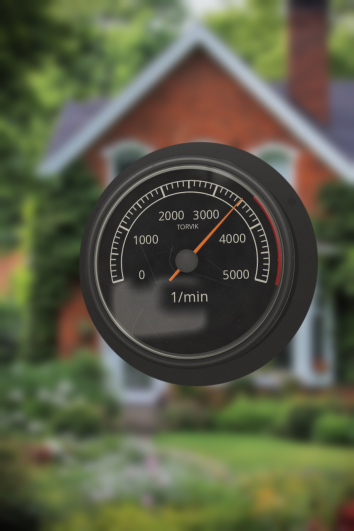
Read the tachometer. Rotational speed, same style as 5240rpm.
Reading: 3500rpm
